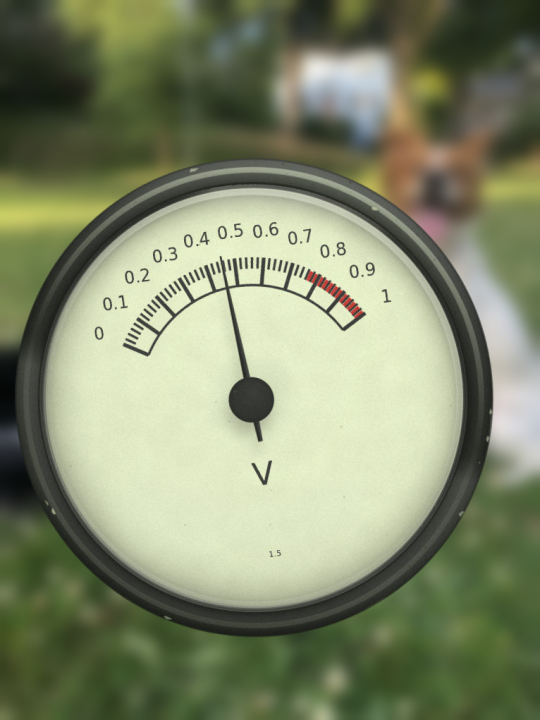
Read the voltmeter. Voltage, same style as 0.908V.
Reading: 0.46V
